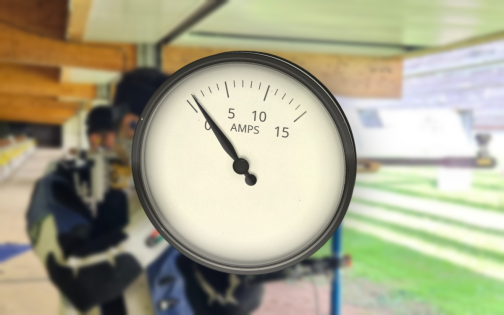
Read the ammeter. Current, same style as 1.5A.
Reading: 1A
